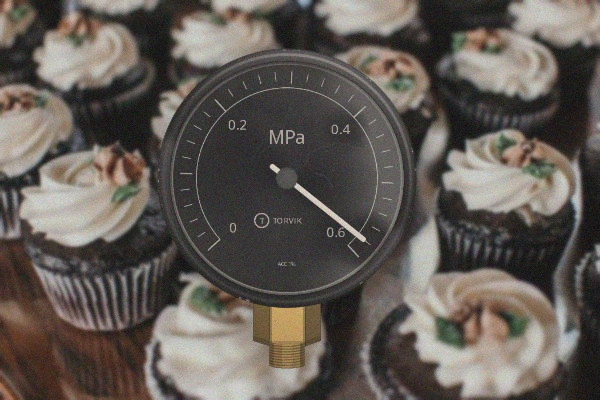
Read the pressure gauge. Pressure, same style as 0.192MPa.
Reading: 0.58MPa
